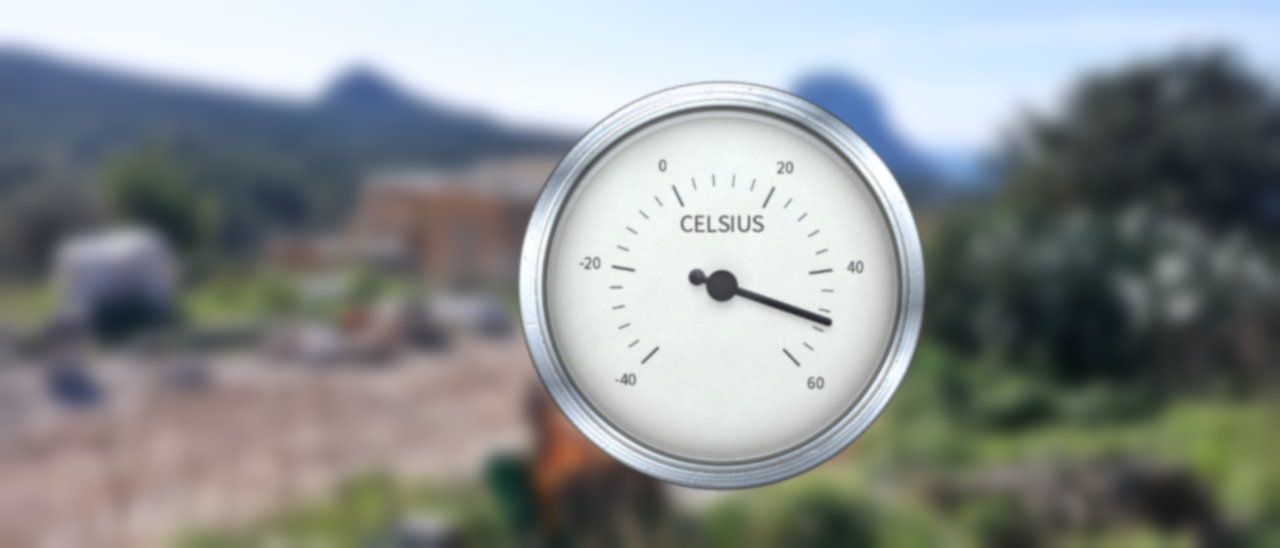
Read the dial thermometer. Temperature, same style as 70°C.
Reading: 50°C
